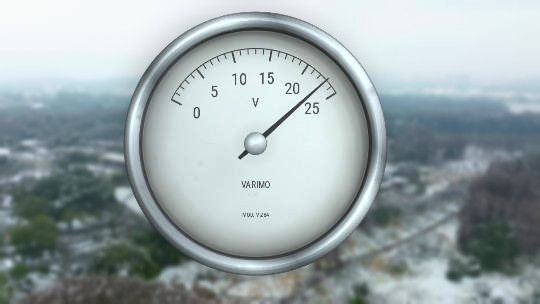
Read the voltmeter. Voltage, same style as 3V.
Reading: 23V
